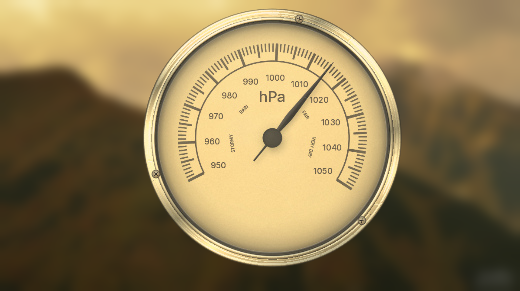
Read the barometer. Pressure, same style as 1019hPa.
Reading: 1015hPa
